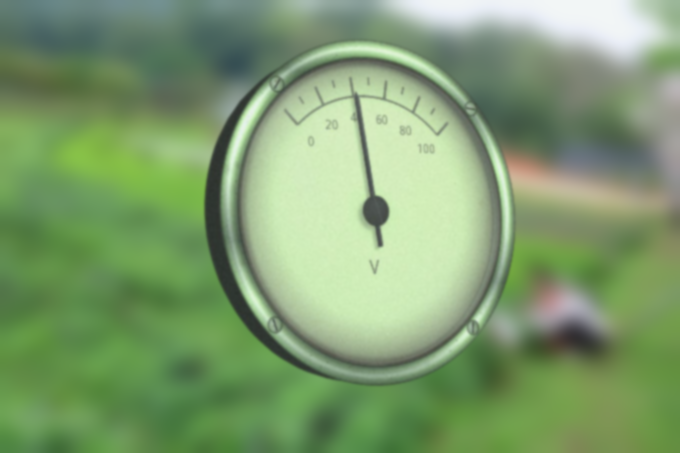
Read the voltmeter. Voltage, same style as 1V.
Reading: 40V
